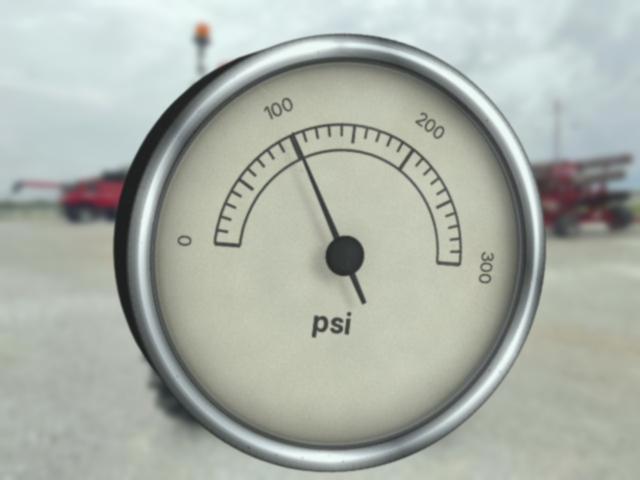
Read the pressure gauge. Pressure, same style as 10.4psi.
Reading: 100psi
